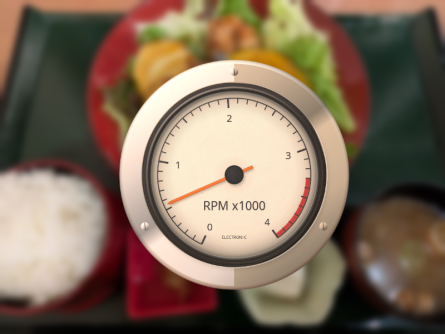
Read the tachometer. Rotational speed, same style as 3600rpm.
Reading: 550rpm
